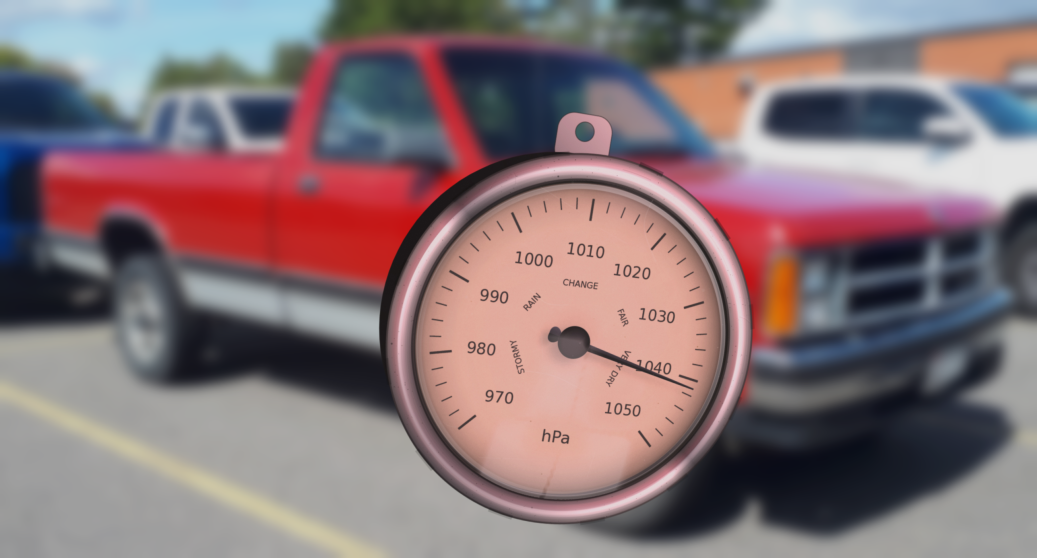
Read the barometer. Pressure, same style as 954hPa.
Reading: 1041hPa
